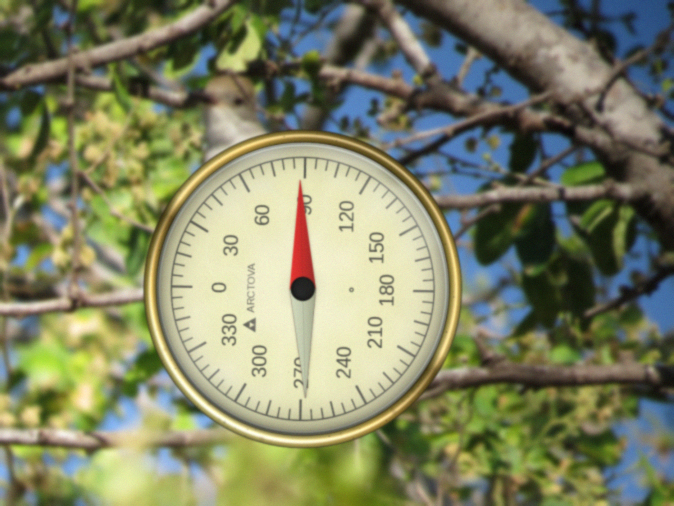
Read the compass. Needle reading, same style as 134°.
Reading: 87.5°
